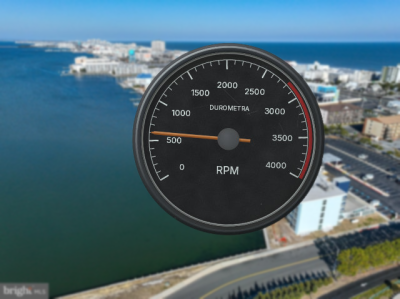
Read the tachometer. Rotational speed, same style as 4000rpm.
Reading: 600rpm
